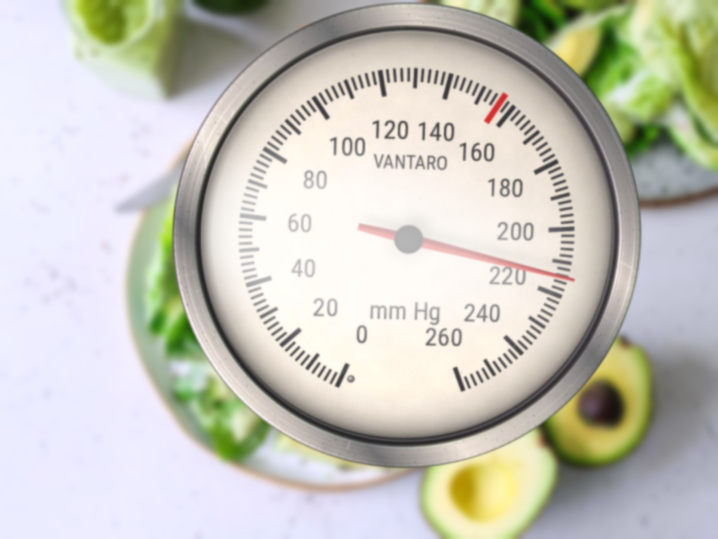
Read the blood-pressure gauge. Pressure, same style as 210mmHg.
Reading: 214mmHg
